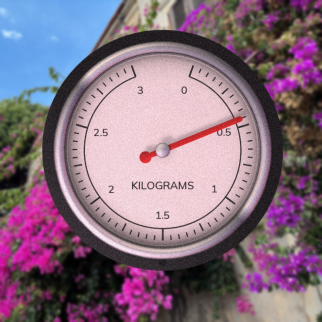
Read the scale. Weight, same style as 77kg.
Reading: 0.45kg
